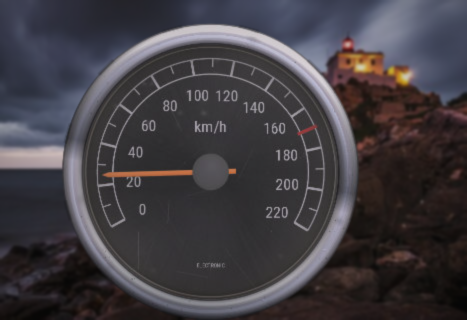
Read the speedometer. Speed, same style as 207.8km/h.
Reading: 25km/h
